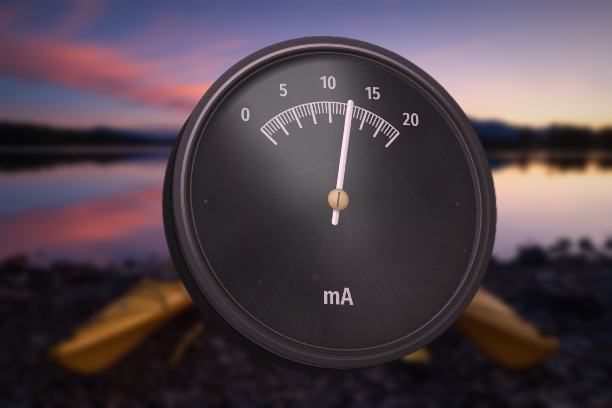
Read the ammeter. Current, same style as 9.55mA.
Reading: 12.5mA
